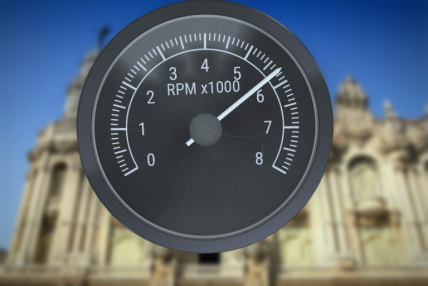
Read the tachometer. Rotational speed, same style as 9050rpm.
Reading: 5700rpm
